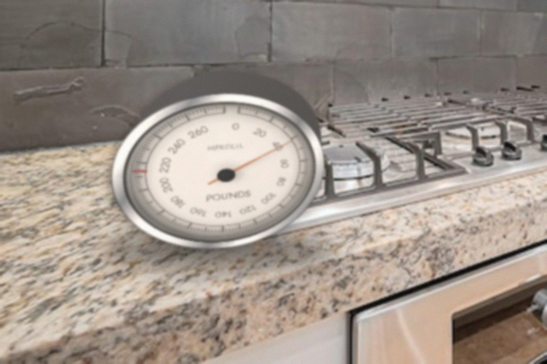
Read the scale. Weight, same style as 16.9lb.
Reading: 40lb
